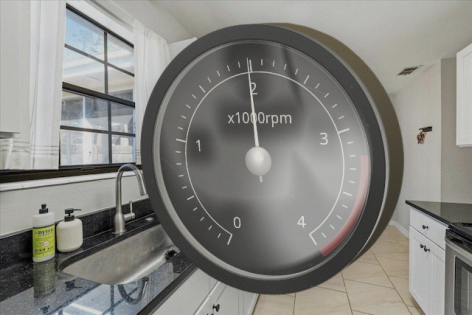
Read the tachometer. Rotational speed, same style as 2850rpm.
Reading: 2000rpm
